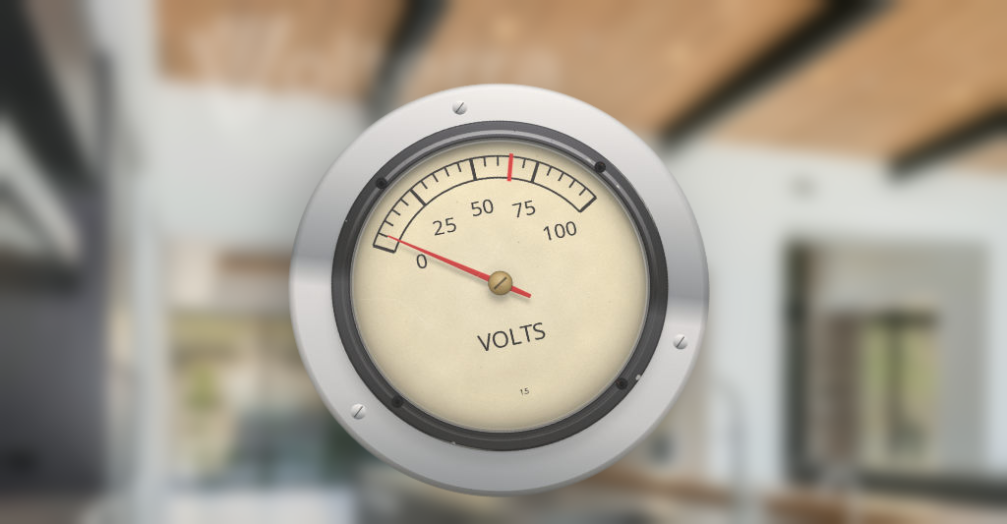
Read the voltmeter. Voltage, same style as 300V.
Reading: 5V
